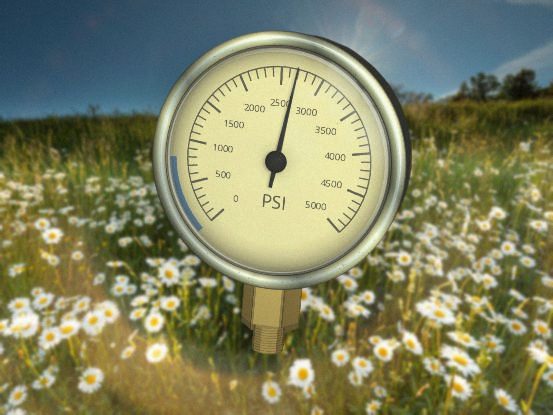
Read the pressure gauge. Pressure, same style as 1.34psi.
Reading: 2700psi
